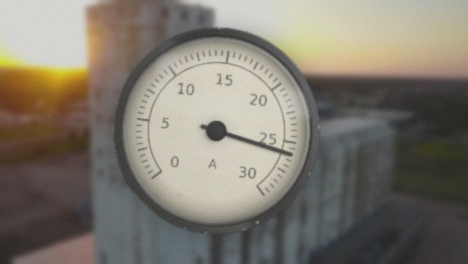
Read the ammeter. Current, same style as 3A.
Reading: 26A
